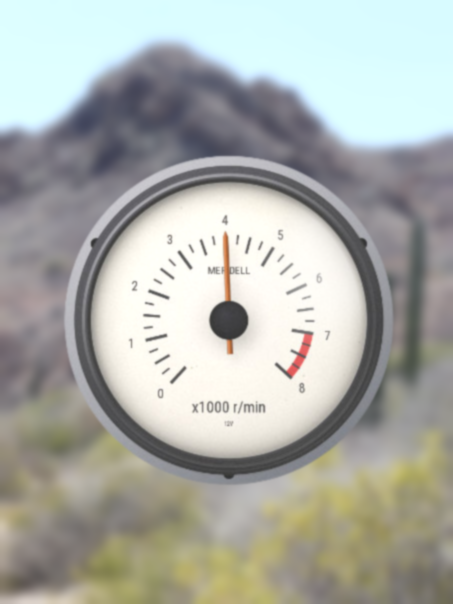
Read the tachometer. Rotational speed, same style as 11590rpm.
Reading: 4000rpm
